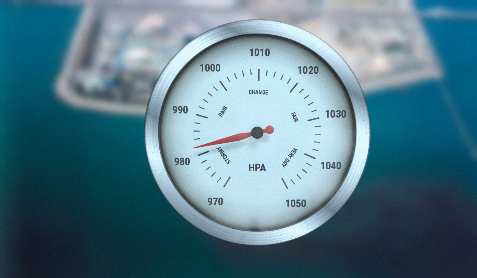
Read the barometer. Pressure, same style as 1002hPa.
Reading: 982hPa
